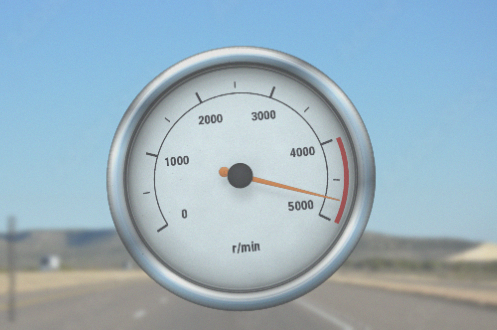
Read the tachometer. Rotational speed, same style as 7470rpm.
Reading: 4750rpm
